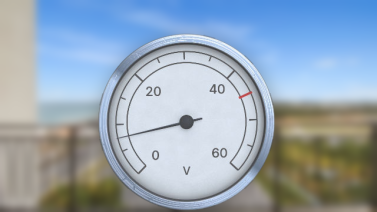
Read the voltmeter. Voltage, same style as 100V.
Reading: 7.5V
